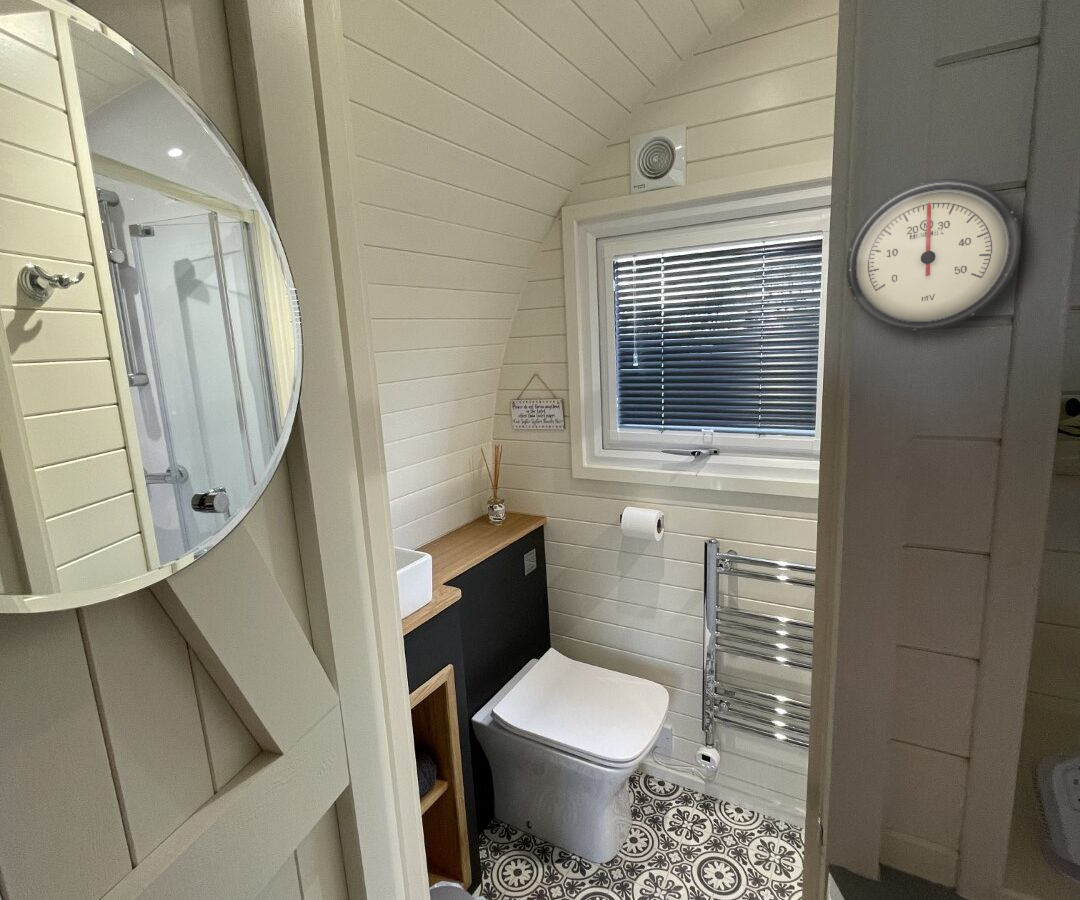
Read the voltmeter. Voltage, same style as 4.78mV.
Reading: 25mV
